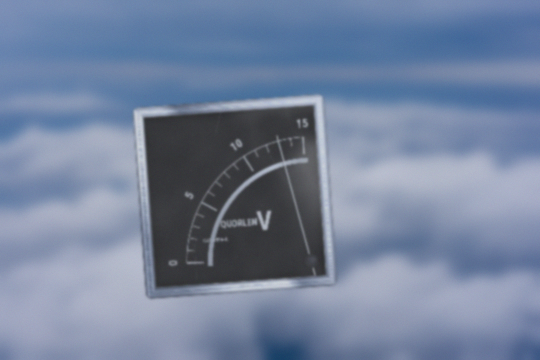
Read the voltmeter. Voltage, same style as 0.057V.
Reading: 13V
